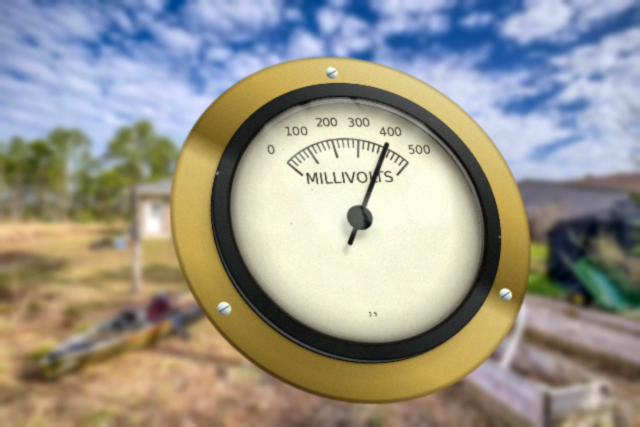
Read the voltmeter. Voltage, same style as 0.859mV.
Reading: 400mV
